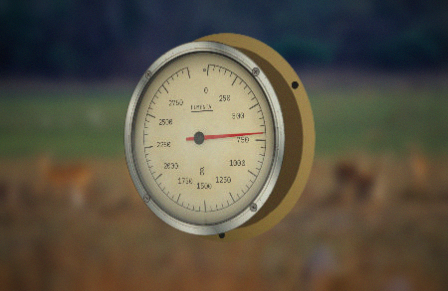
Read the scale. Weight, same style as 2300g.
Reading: 700g
